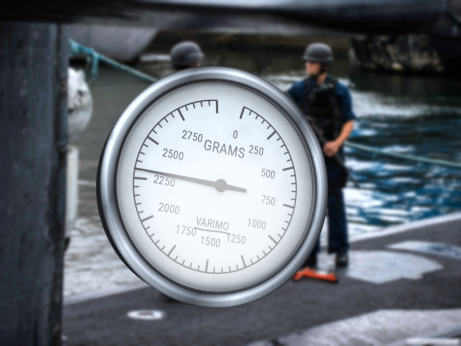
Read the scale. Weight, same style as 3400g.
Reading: 2300g
